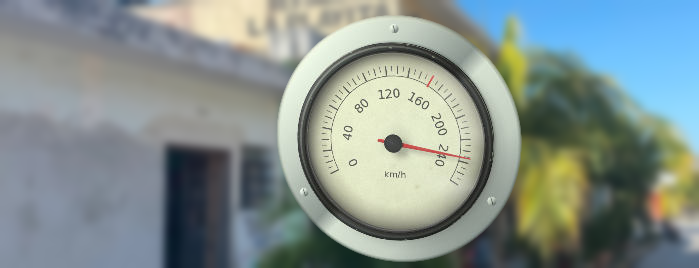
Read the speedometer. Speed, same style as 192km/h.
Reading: 235km/h
